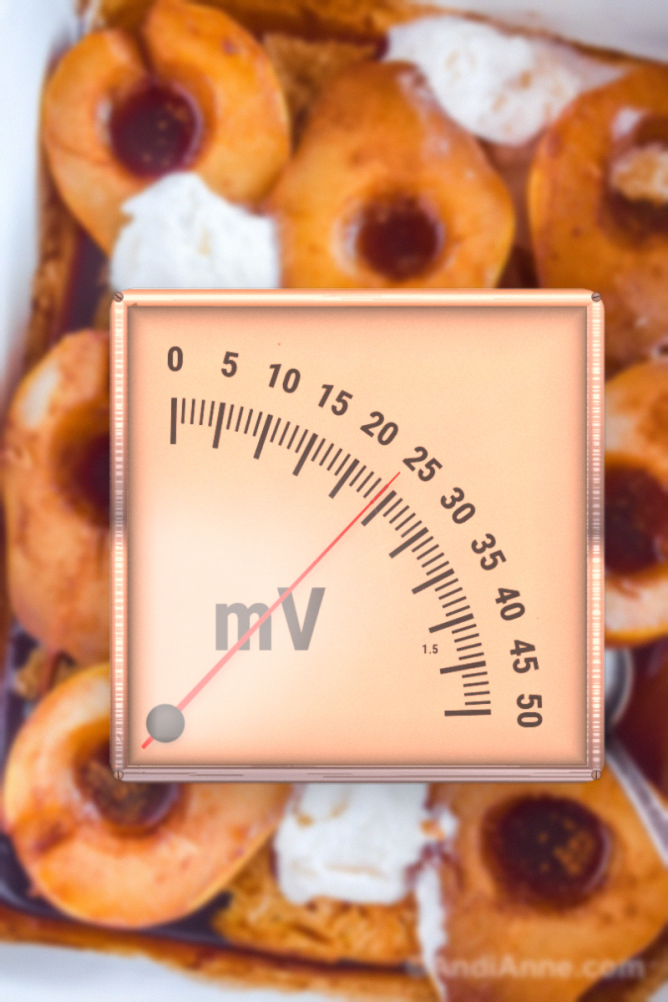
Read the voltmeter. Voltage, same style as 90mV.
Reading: 24mV
